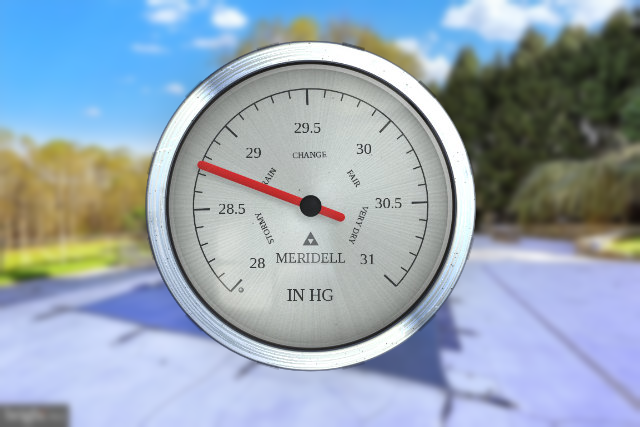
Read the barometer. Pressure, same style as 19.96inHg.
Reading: 28.75inHg
